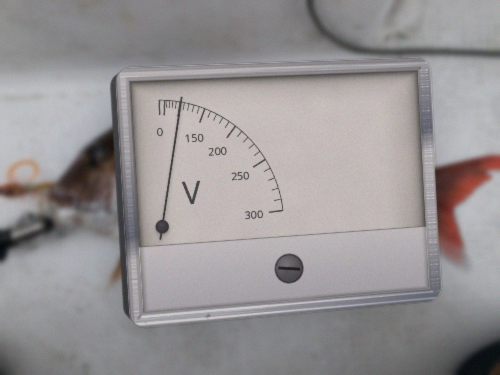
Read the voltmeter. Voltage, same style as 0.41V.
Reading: 100V
